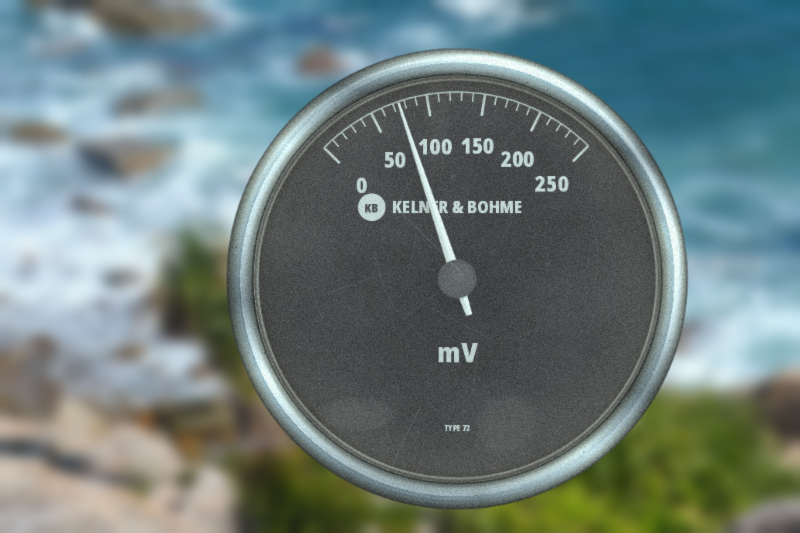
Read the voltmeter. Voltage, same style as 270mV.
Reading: 75mV
